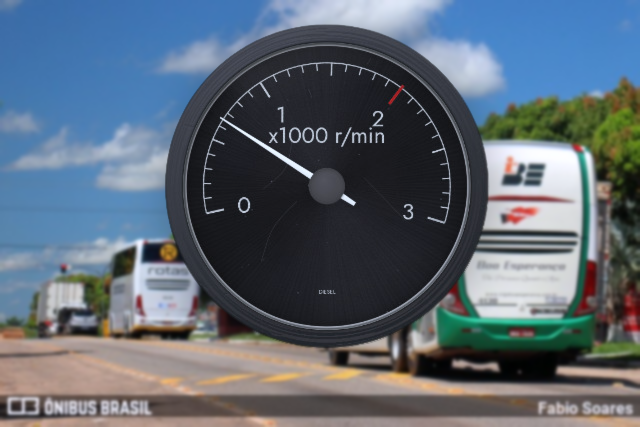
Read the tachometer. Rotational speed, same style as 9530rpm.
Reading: 650rpm
